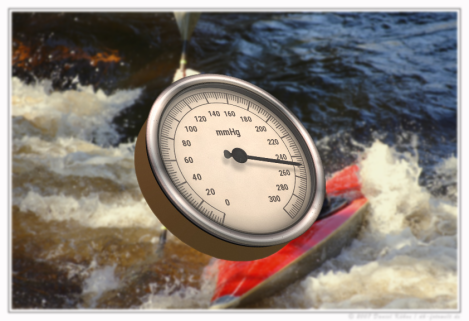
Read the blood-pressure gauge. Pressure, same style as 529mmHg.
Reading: 250mmHg
